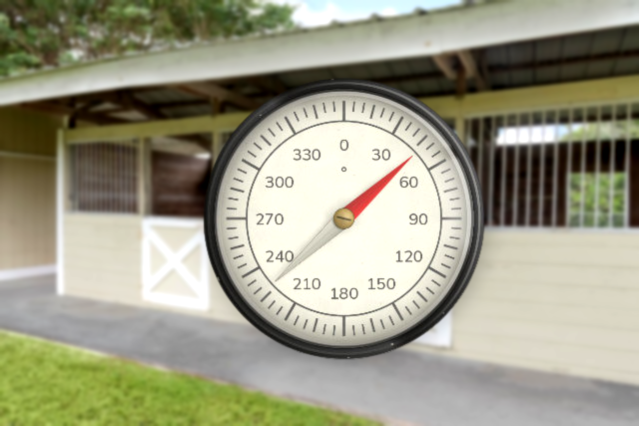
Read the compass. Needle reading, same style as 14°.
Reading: 47.5°
